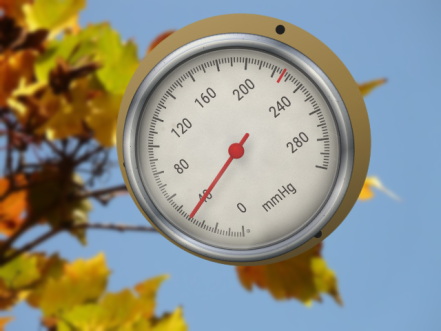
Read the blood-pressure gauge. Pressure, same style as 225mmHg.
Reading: 40mmHg
